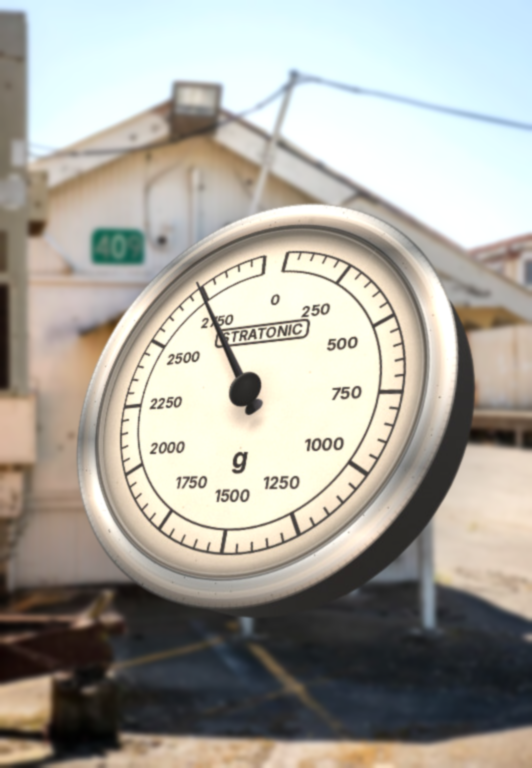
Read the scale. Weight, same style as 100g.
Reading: 2750g
